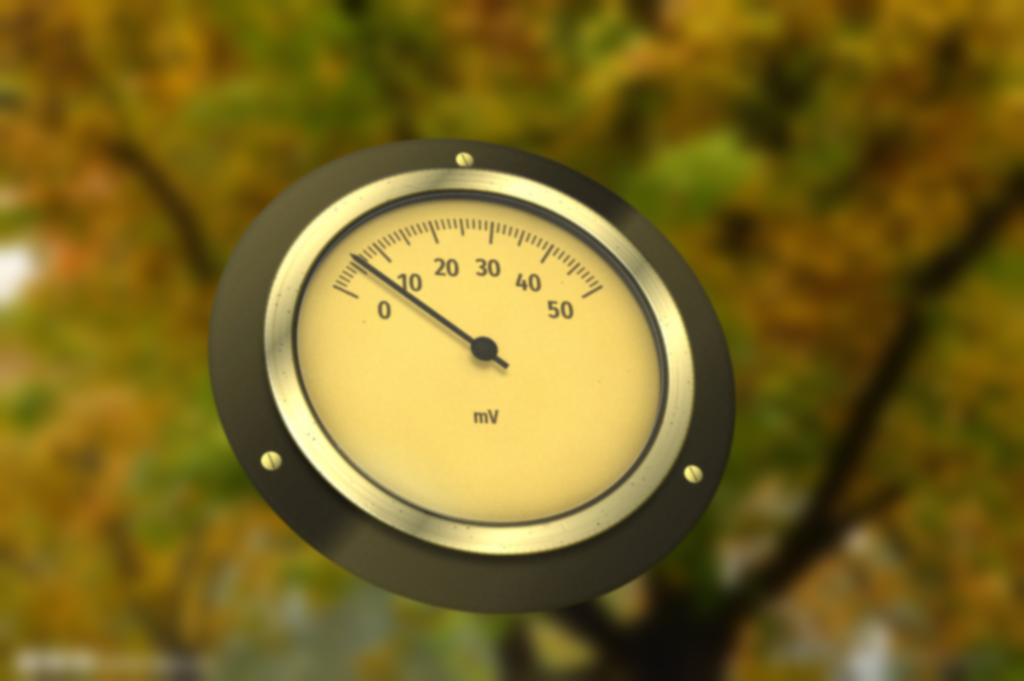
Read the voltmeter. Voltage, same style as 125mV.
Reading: 5mV
